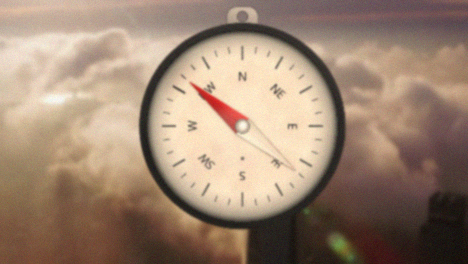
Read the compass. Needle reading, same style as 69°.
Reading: 310°
